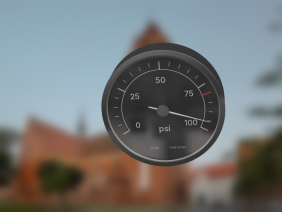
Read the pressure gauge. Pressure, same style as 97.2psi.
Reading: 95psi
